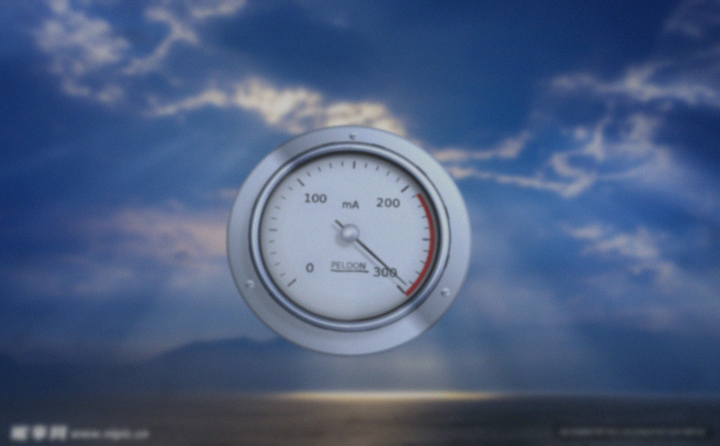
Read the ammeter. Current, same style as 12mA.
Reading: 295mA
